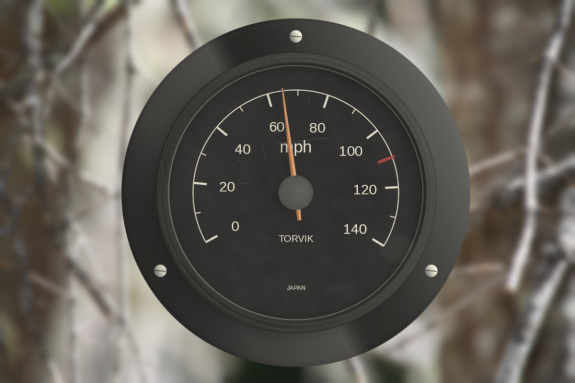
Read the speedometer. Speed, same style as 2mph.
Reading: 65mph
